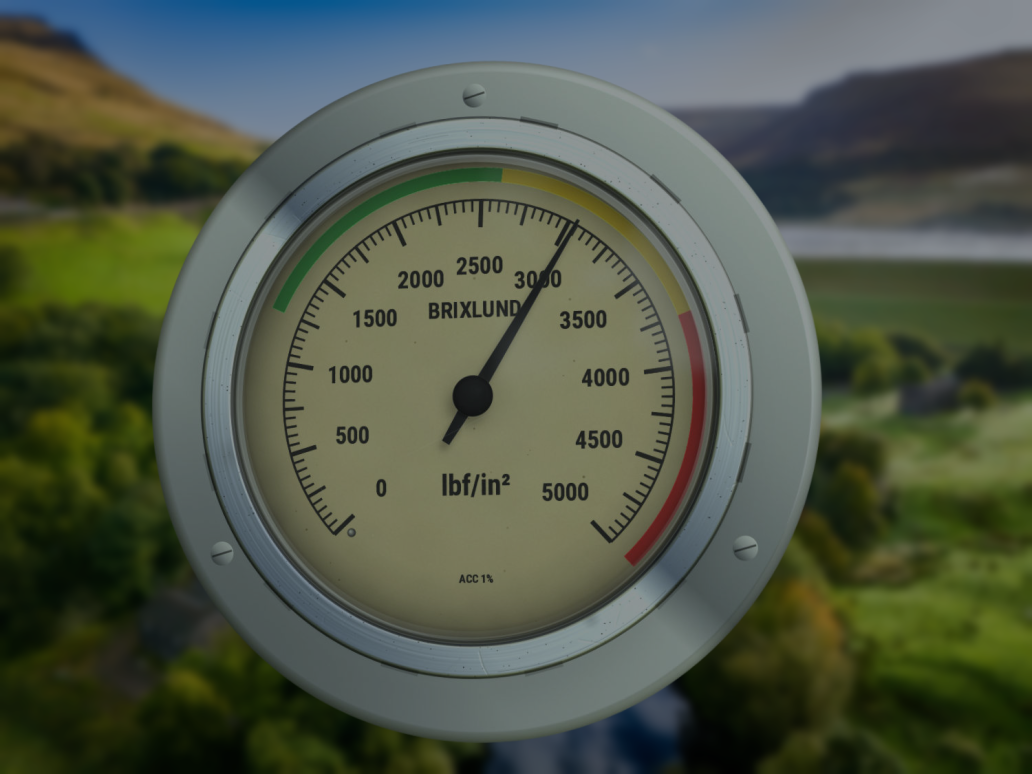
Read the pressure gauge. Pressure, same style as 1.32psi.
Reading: 3050psi
